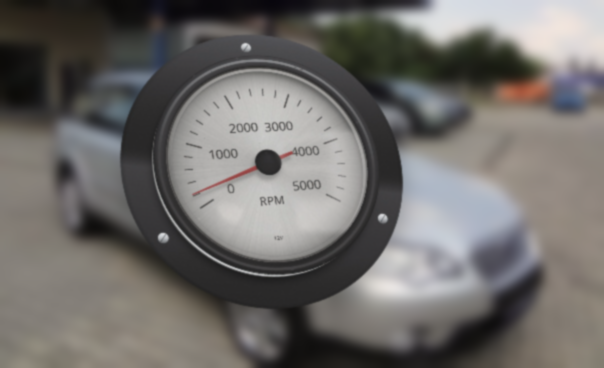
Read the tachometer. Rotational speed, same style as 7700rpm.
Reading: 200rpm
